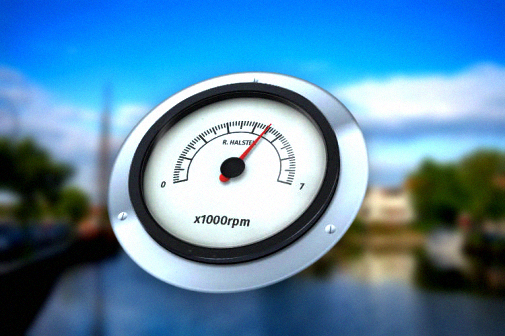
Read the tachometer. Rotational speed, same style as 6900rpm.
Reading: 4500rpm
